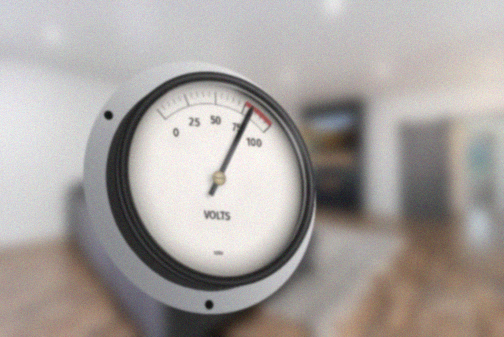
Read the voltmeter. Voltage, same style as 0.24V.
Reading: 80V
